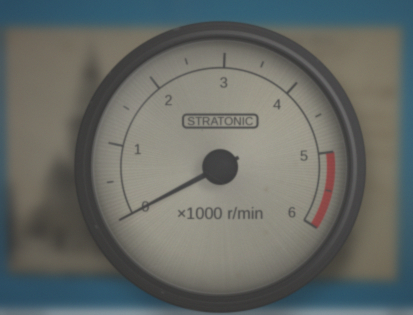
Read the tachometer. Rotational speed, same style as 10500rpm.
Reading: 0rpm
